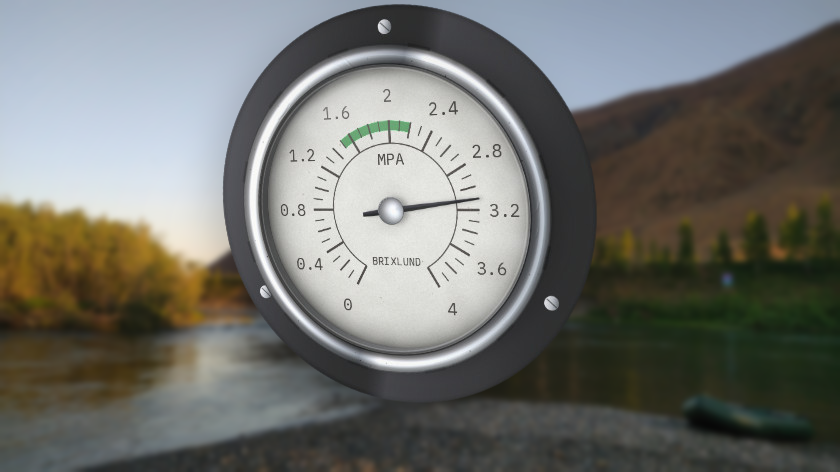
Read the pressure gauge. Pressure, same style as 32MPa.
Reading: 3.1MPa
